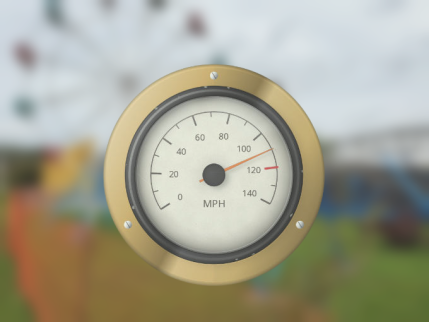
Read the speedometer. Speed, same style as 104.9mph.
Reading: 110mph
